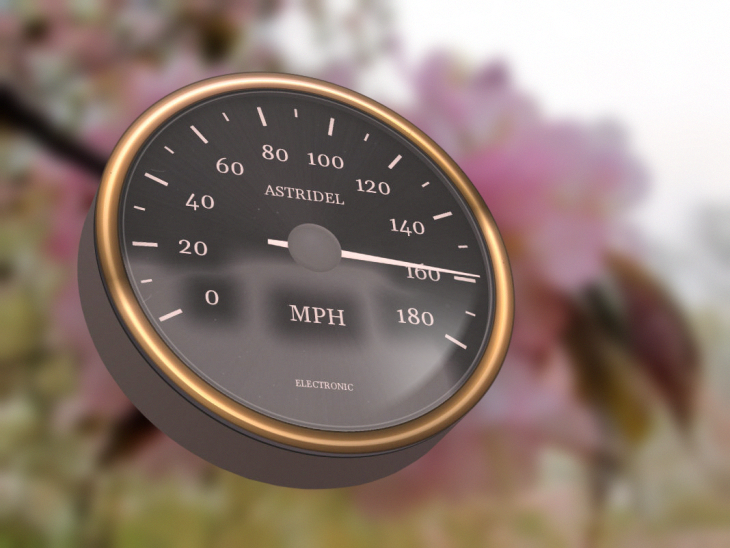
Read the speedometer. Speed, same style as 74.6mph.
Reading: 160mph
